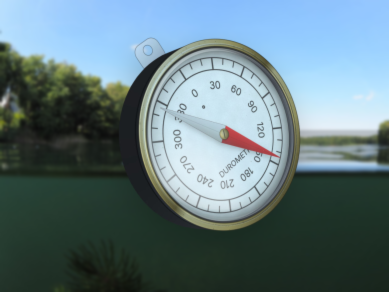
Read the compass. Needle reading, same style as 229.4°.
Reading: 145°
